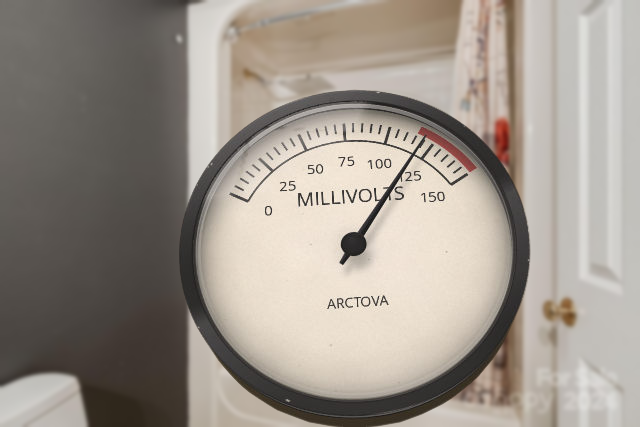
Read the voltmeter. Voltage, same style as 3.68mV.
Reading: 120mV
